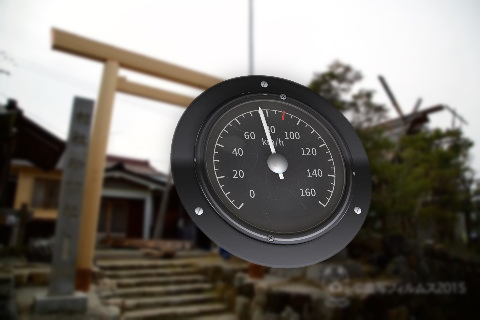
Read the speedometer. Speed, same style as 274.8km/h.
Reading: 75km/h
